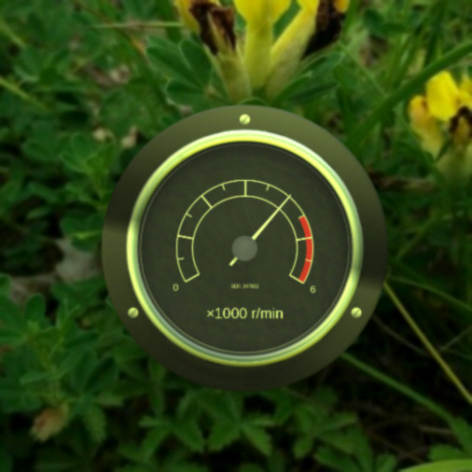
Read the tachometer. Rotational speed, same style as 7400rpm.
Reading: 4000rpm
